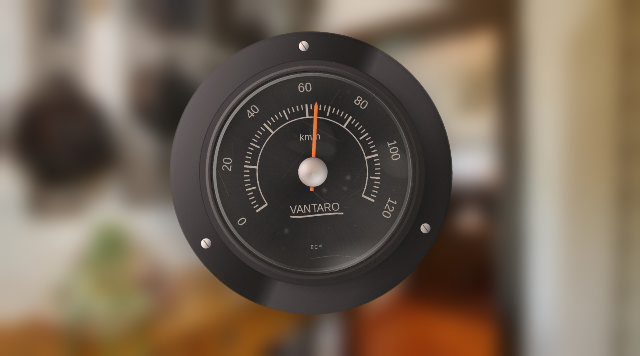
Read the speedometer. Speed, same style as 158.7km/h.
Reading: 64km/h
